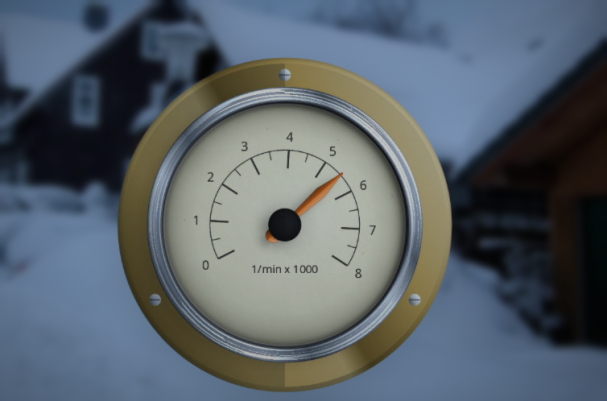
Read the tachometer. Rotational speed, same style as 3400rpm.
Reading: 5500rpm
